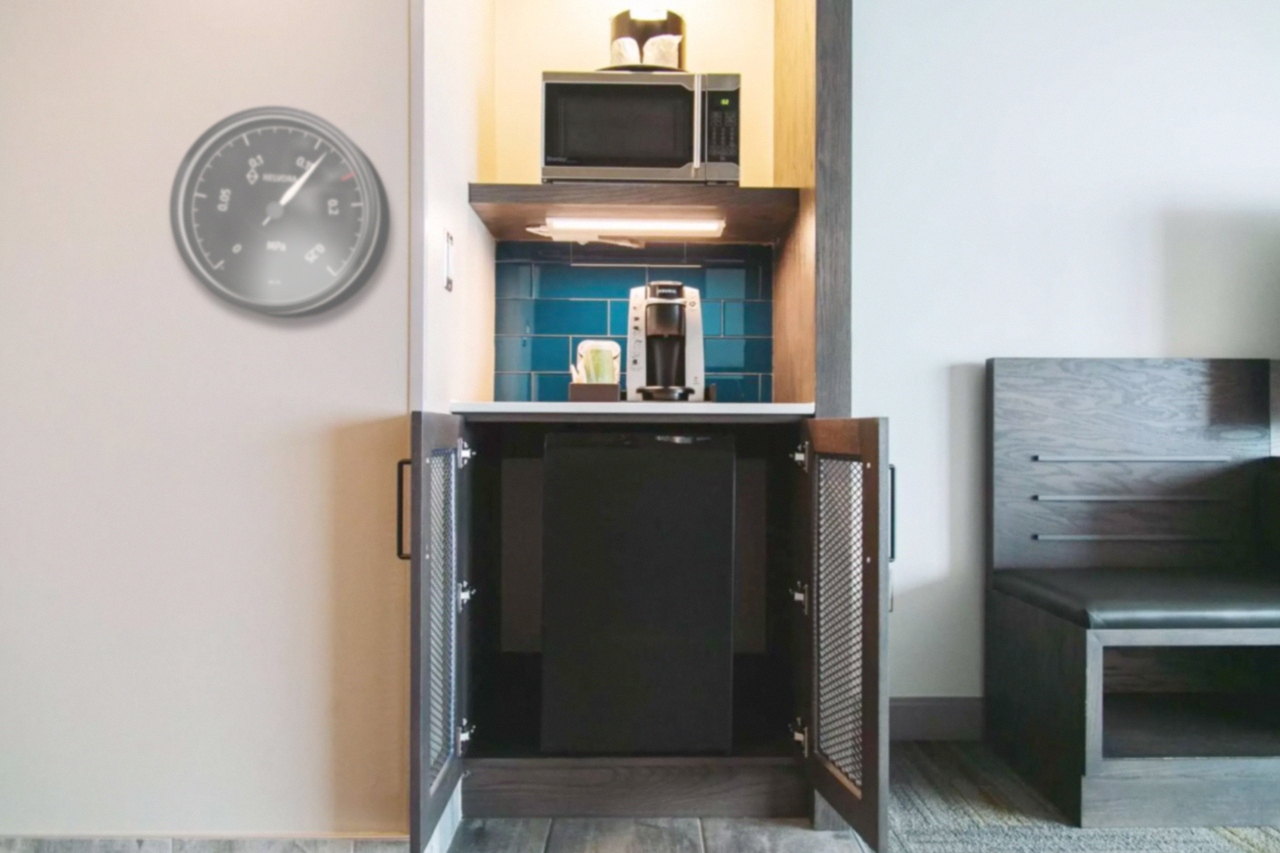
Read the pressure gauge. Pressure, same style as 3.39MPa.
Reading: 0.16MPa
